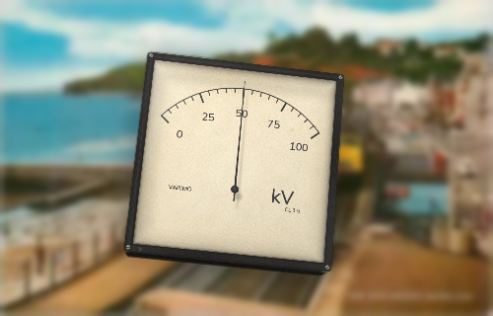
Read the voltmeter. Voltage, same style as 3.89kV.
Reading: 50kV
